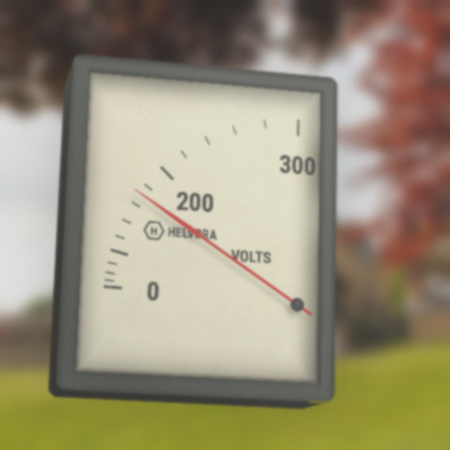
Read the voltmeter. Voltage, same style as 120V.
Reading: 170V
